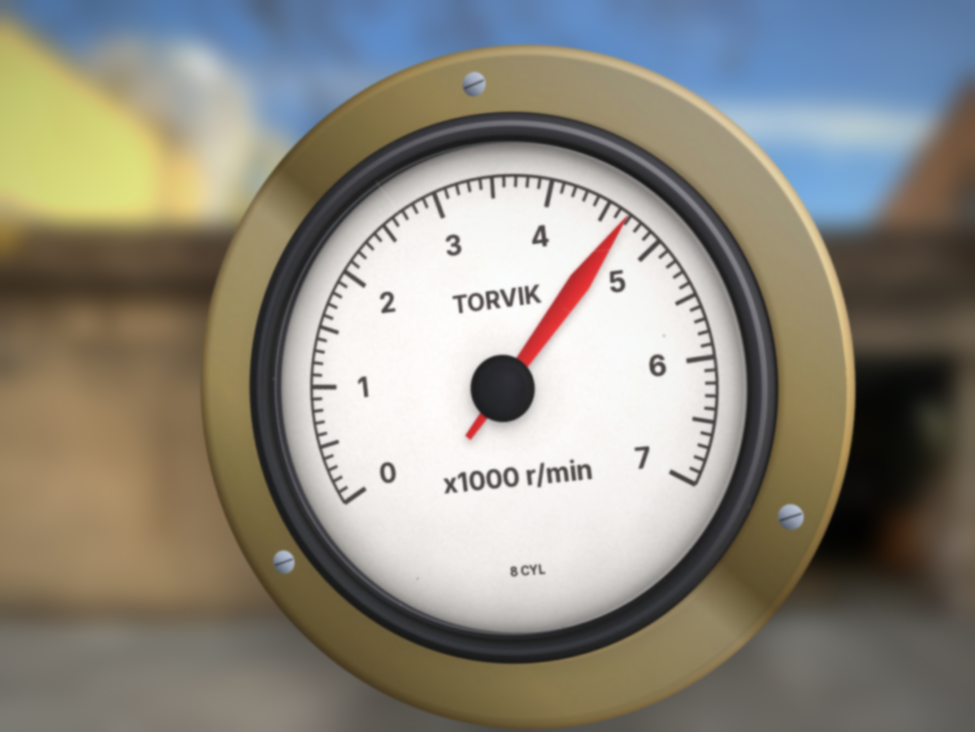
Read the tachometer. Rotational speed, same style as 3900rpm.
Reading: 4700rpm
